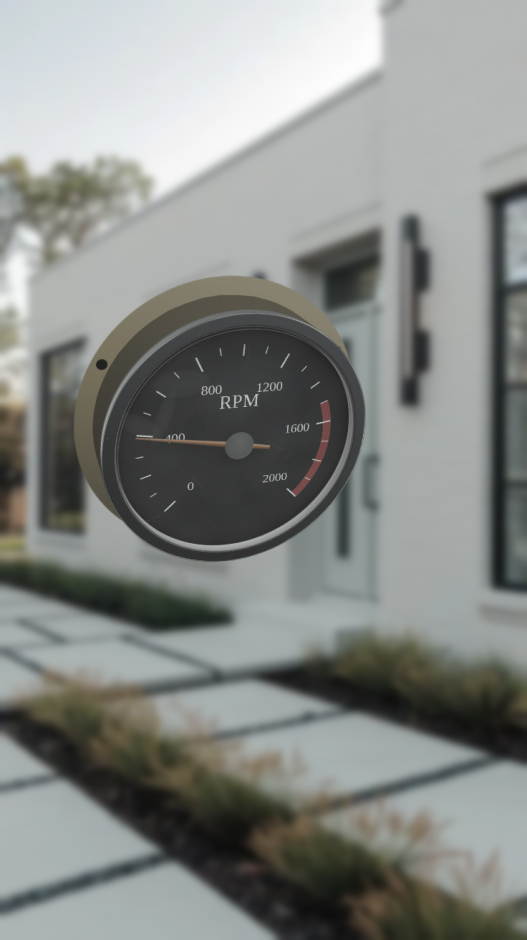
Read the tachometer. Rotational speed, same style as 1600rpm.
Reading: 400rpm
